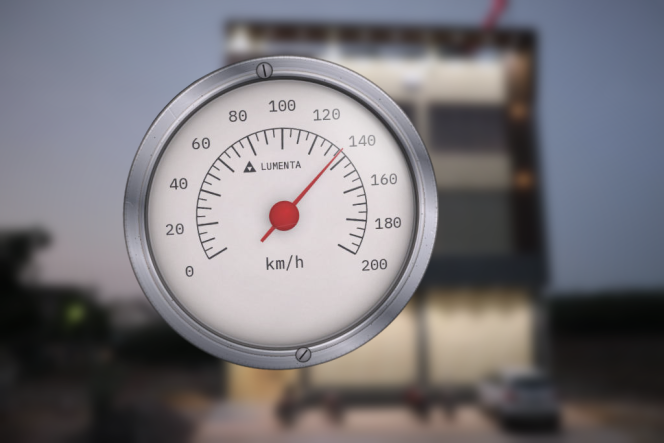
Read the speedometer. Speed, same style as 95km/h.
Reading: 135km/h
